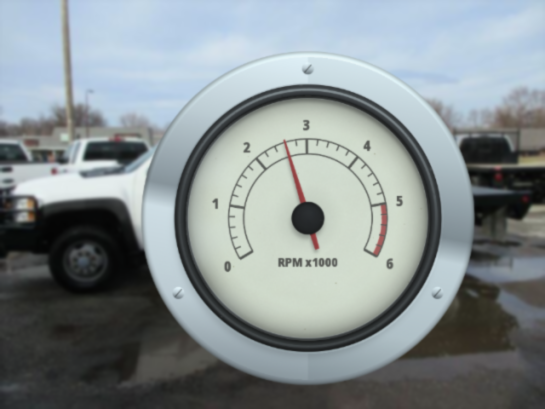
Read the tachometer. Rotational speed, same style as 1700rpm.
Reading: 2600rpm
